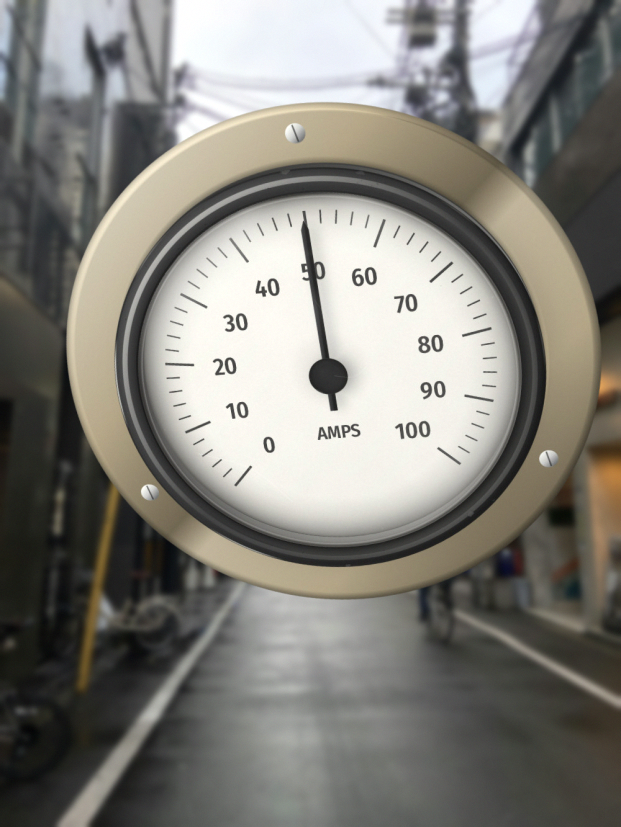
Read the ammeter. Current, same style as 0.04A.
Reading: 50A
